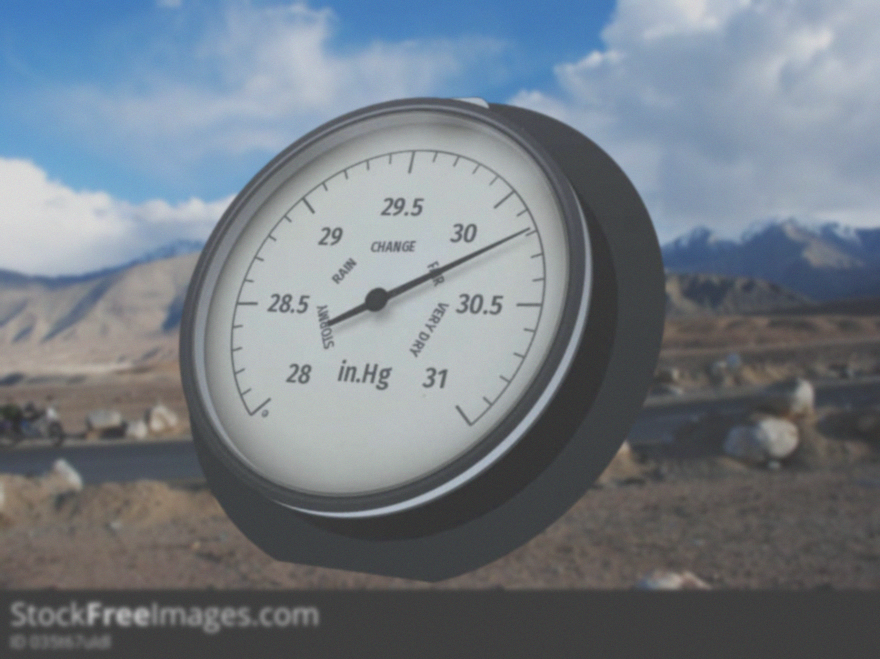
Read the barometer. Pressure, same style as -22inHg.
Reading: 30.2inHg
